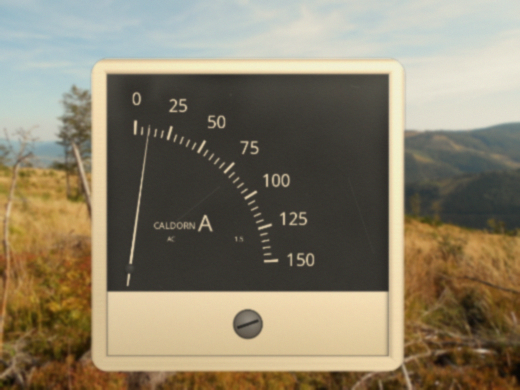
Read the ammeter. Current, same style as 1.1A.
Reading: 10A
